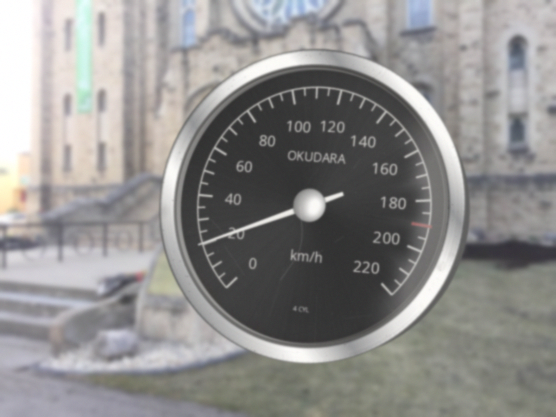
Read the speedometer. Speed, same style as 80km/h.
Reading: 20km/h
